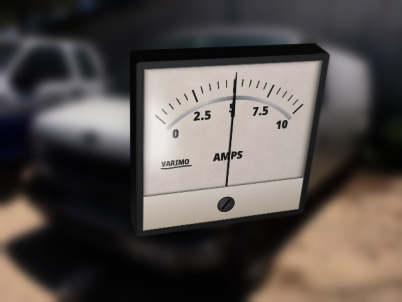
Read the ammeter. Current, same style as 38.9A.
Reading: 5A
